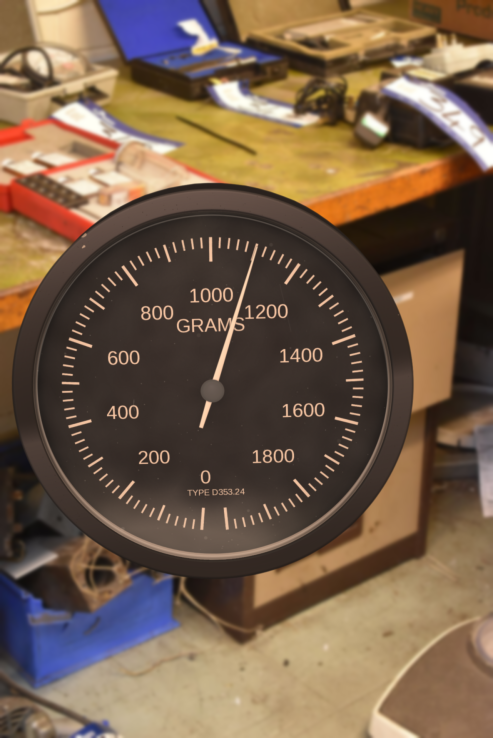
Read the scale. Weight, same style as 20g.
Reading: 1100g
